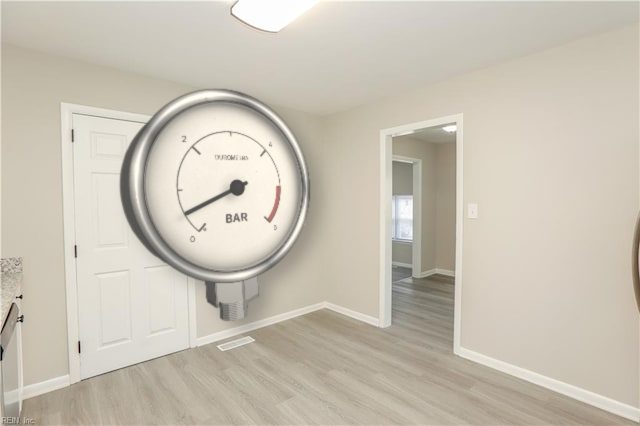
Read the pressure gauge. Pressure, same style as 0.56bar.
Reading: 0.5bar
